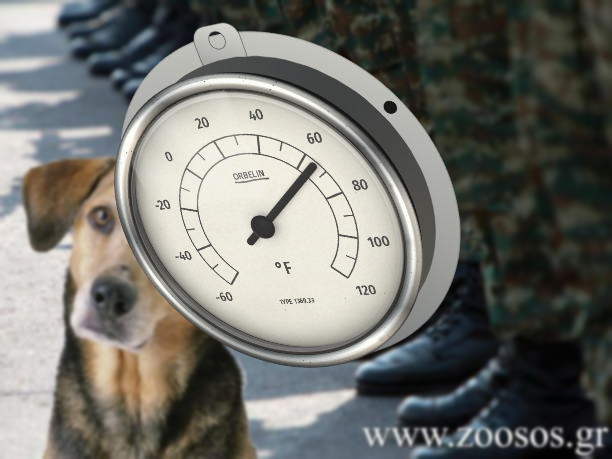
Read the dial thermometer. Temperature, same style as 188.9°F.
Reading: 65°F
